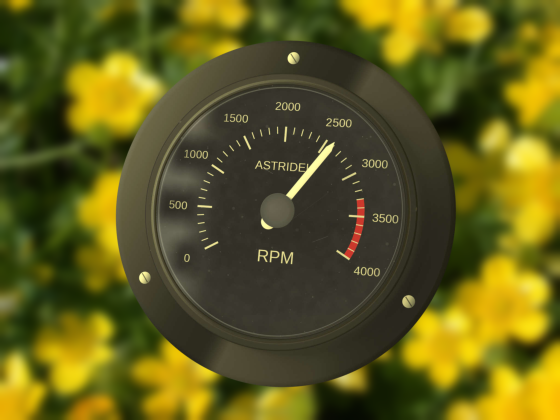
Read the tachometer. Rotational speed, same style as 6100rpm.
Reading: 2600rpm
